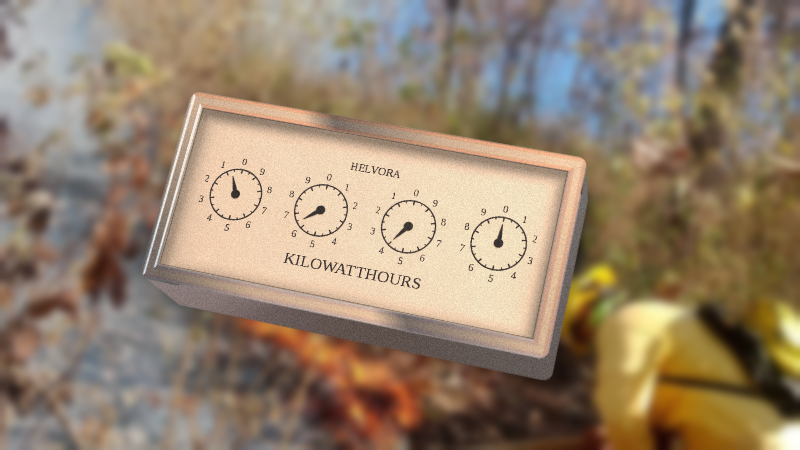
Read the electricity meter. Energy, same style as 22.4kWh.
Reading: 640kWh
